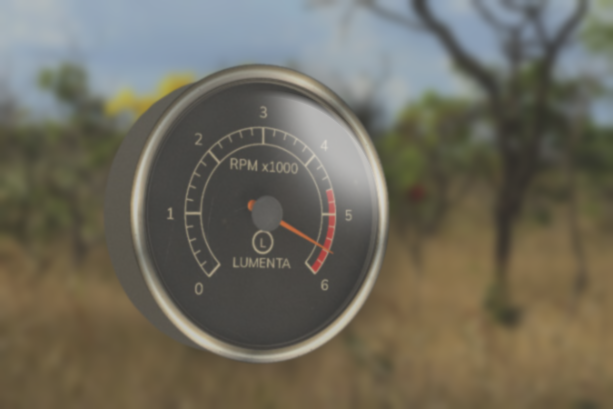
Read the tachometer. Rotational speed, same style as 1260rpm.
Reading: 5600rpm
